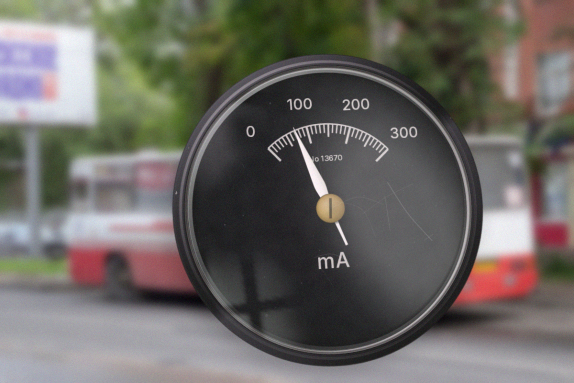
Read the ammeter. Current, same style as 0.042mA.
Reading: 70mA
